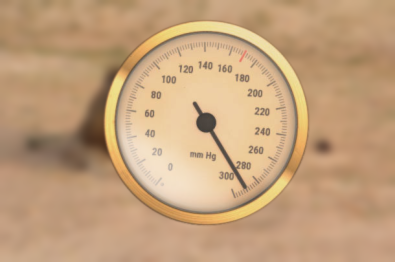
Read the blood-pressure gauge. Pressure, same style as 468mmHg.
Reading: 290mmHg
